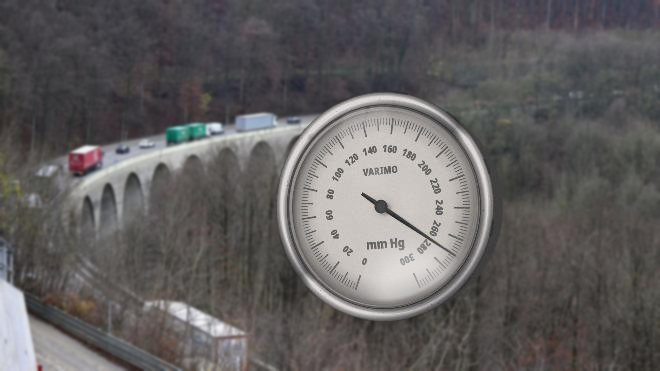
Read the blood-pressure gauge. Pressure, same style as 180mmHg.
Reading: 270mmHg
